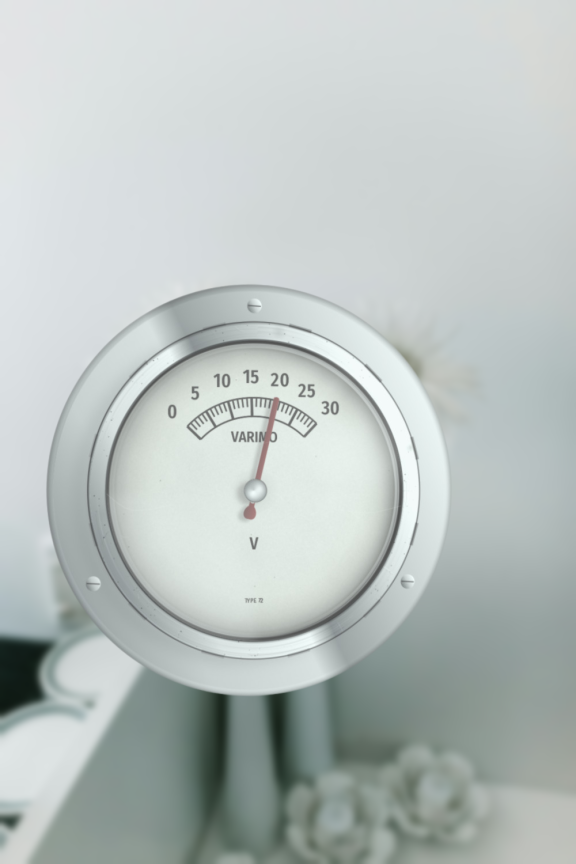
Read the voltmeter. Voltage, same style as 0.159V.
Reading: 20V
